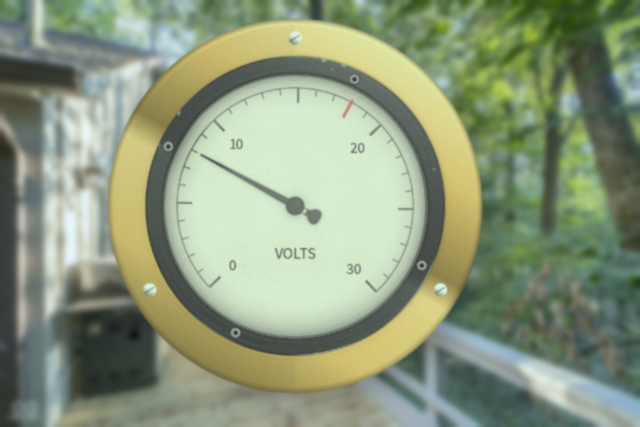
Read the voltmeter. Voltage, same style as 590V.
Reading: 8V
